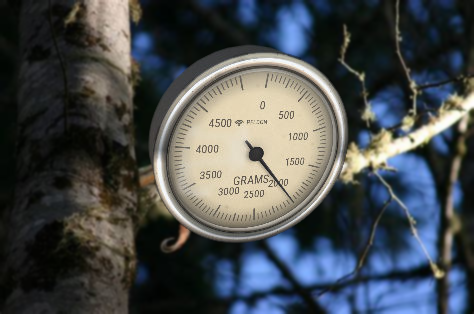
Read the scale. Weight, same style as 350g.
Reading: 2000g
